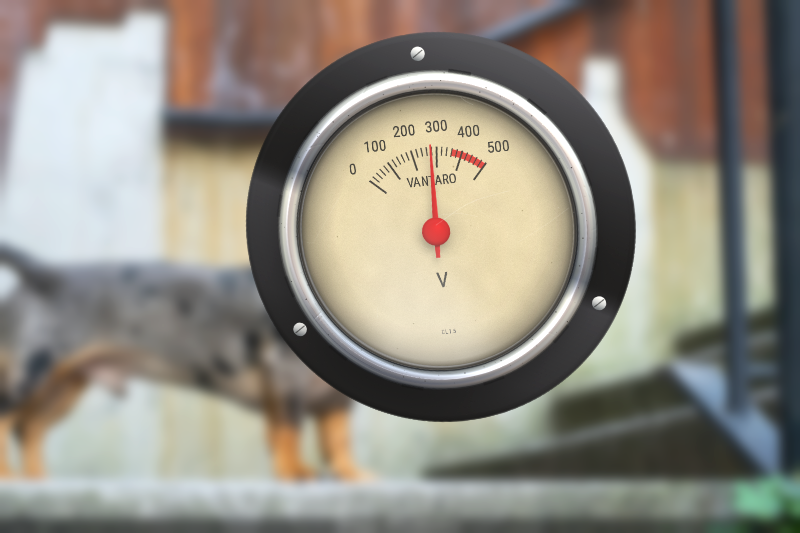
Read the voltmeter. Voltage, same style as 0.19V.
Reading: 280V
